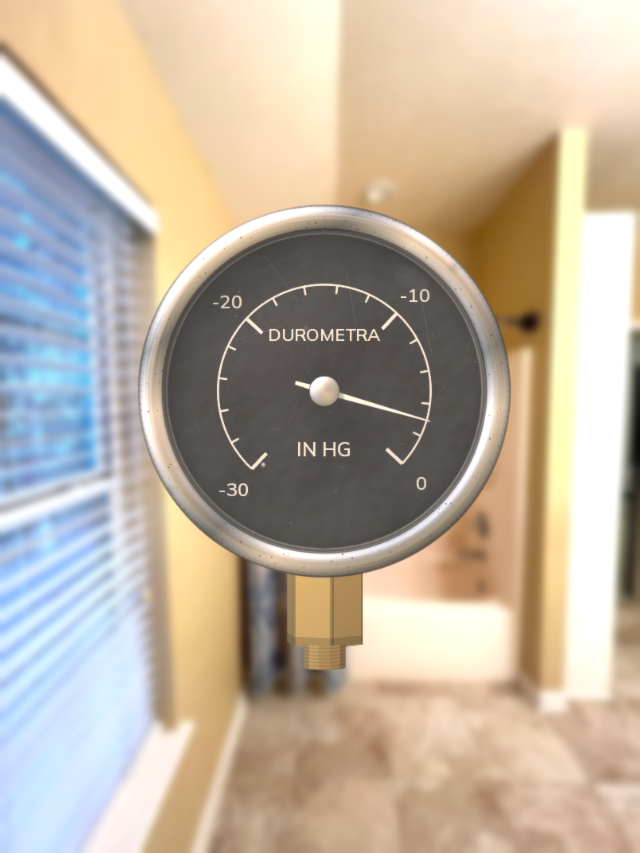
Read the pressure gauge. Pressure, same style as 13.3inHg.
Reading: -3inHg
